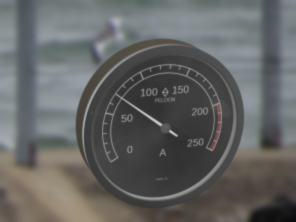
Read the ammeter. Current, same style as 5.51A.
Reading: 70A
